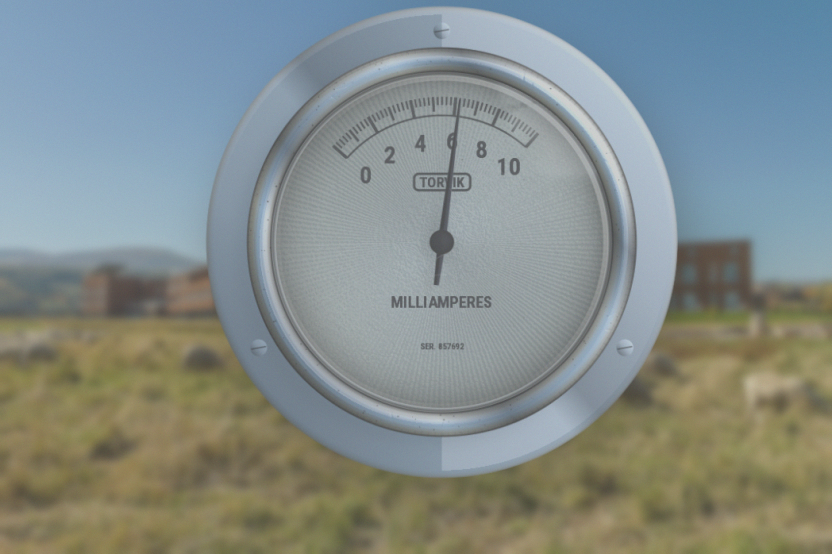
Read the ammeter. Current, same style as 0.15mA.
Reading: 6.2mA
